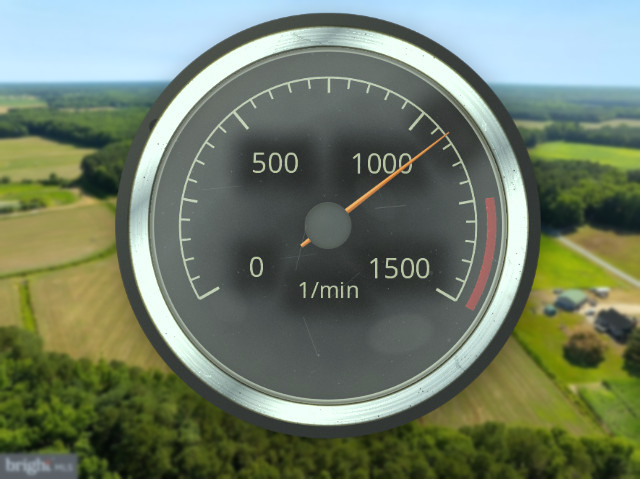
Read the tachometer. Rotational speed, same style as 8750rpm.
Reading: 1075rpm
